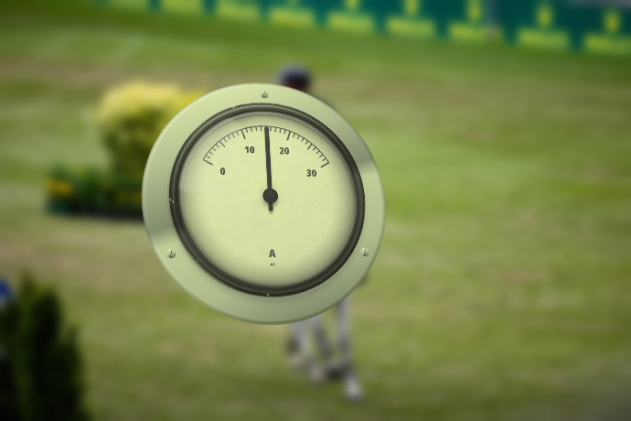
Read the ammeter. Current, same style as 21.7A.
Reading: 15A
